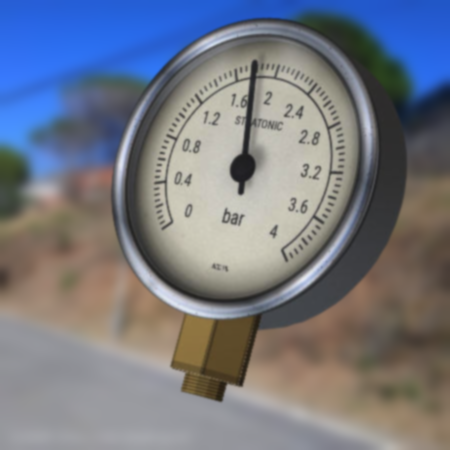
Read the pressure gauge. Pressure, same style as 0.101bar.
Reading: 1.8bar
